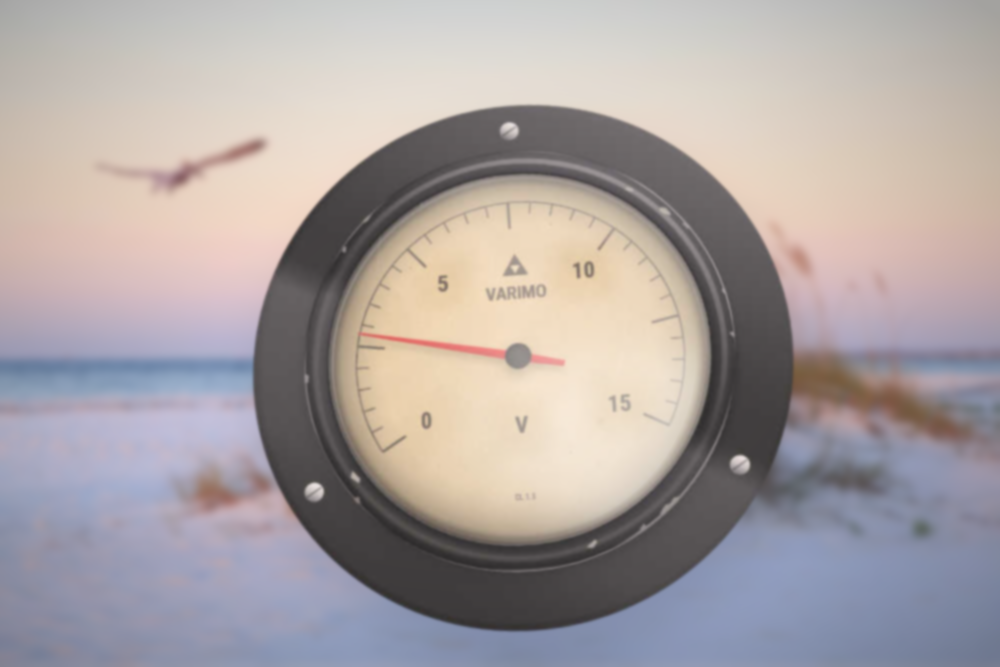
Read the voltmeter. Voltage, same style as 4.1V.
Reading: 2.75V
